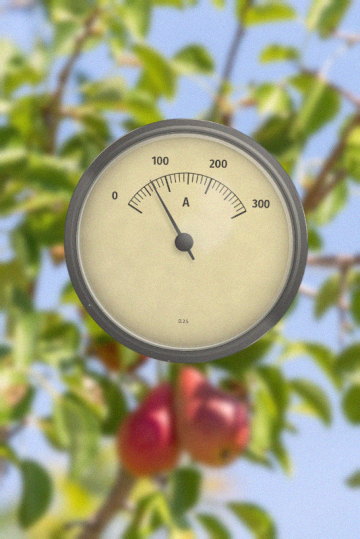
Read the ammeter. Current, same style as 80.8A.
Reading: 70A
